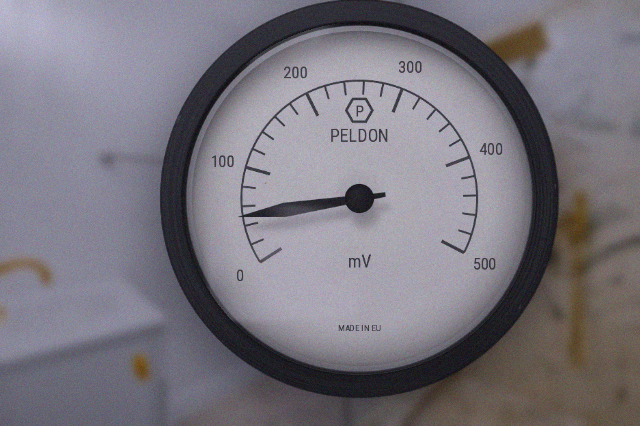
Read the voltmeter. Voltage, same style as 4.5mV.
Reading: 50mV
